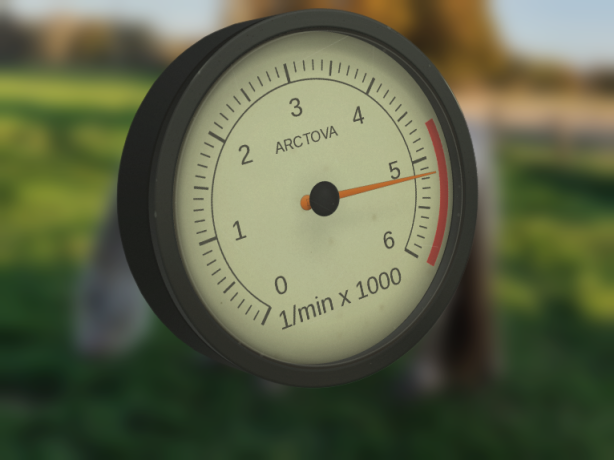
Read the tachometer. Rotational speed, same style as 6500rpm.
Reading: 5150rpm
